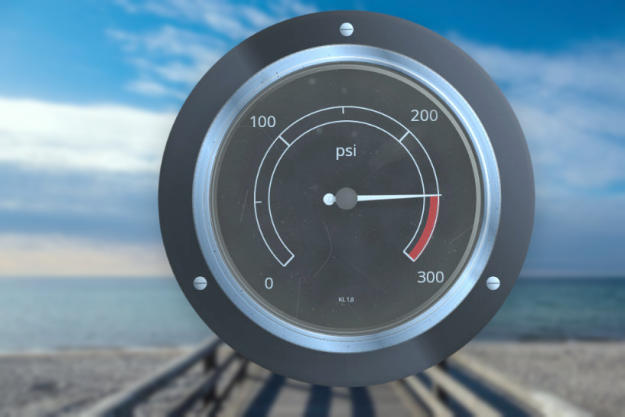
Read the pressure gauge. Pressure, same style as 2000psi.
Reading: 250psi
